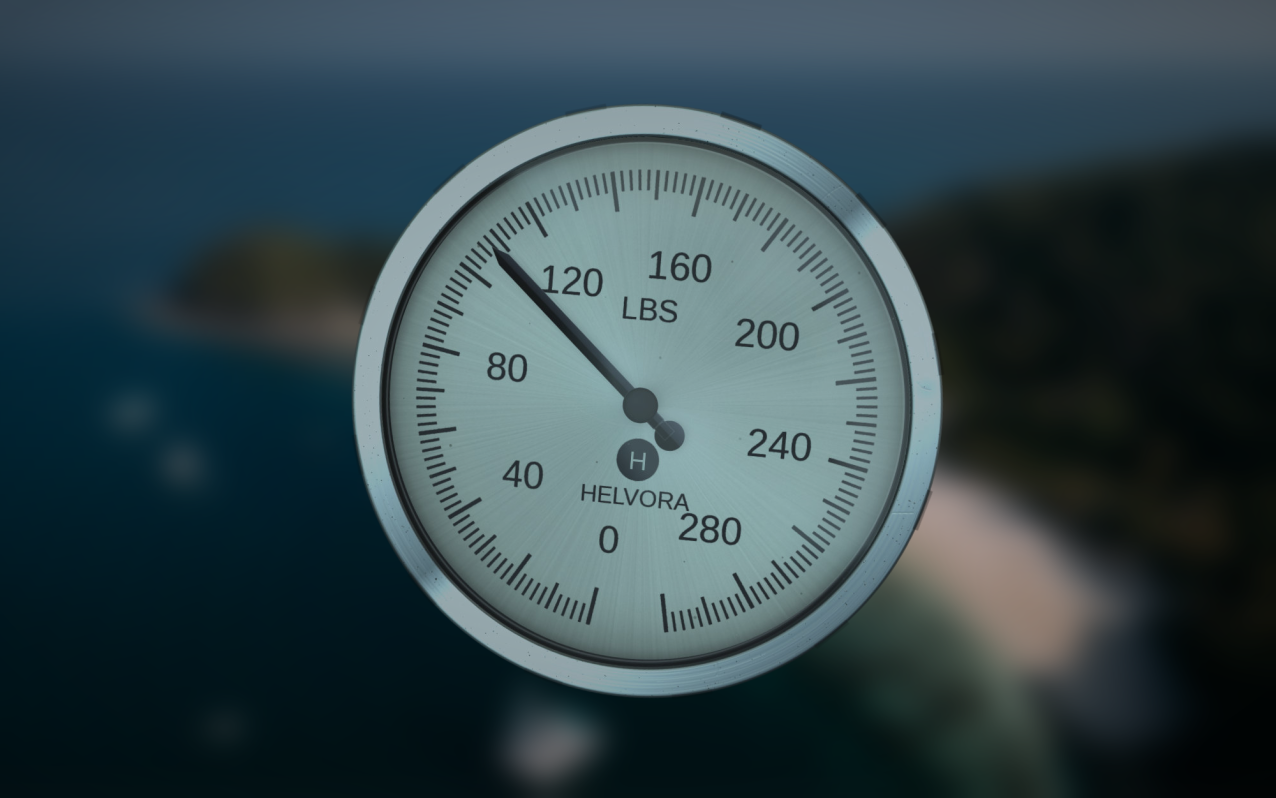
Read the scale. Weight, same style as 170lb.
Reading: 108lb
